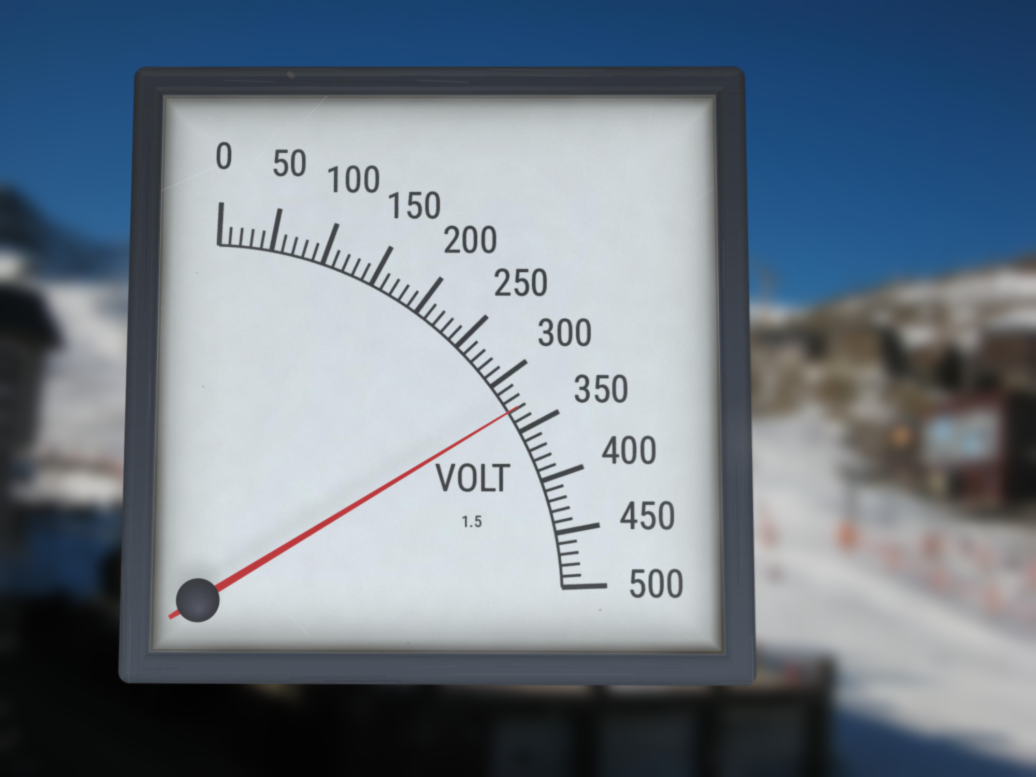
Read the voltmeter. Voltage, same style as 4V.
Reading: 330V
